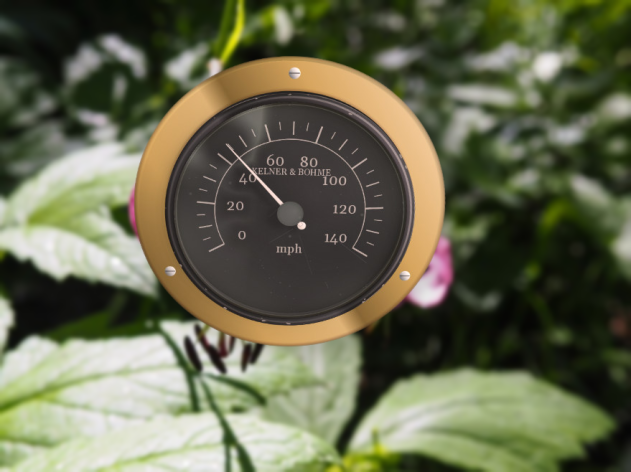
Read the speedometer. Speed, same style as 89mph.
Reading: 45mph
